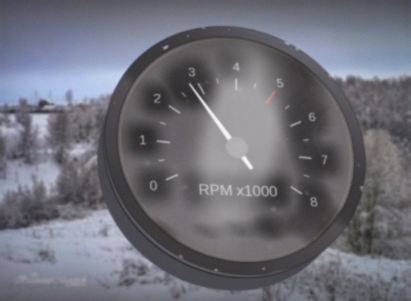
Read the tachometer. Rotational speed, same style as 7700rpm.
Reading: 2750rpm
